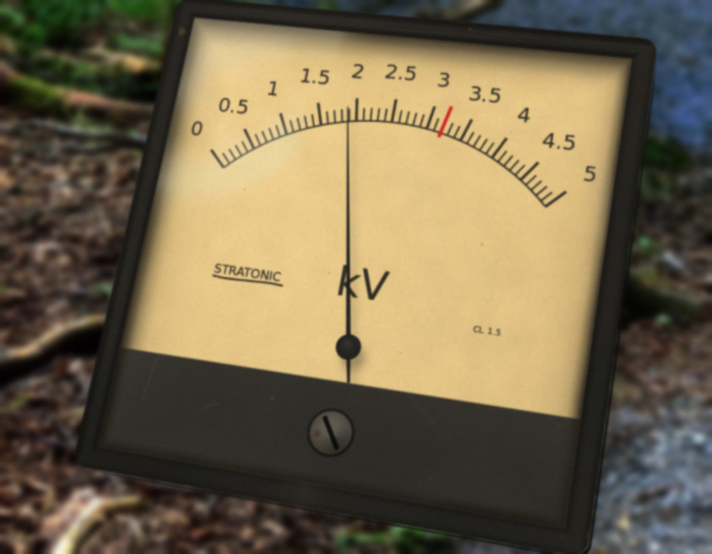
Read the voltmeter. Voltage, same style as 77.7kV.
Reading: 1.9kV
